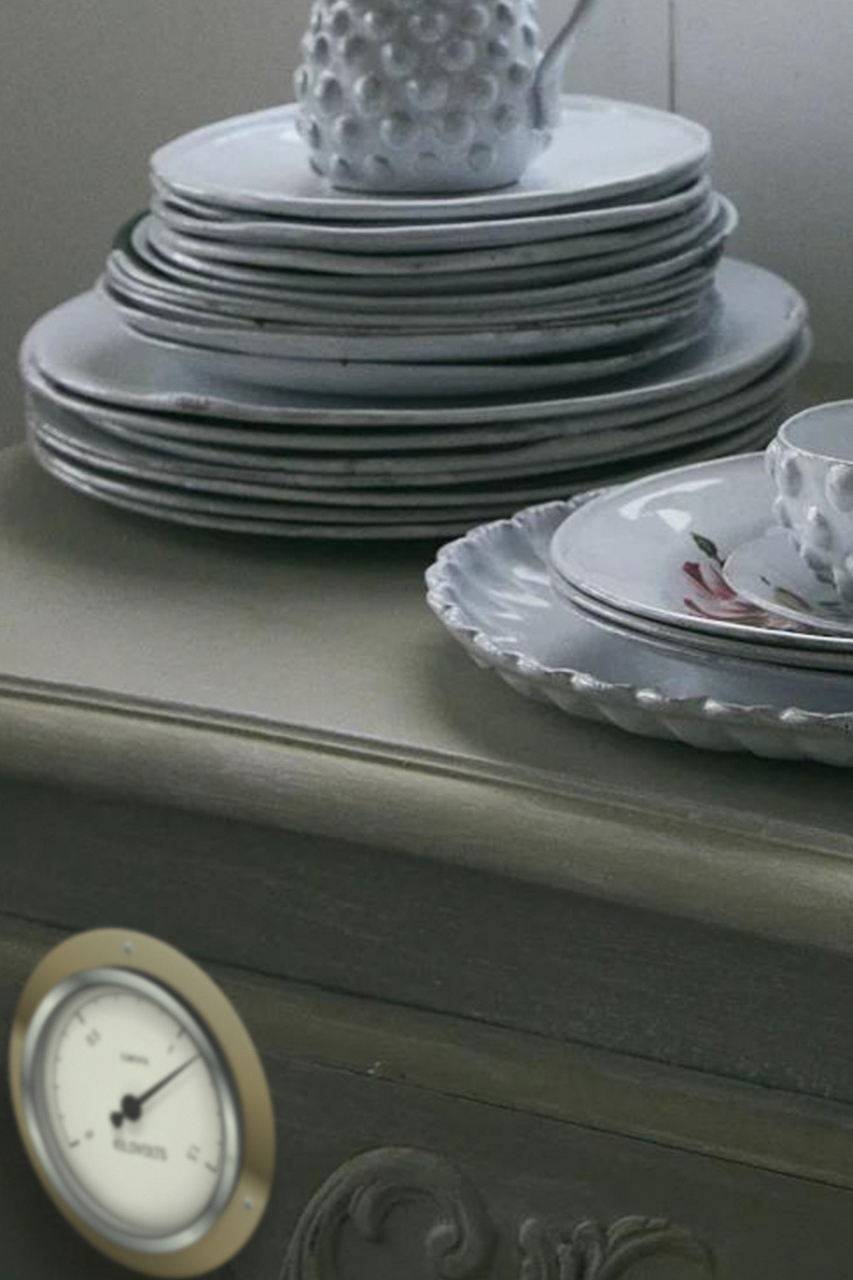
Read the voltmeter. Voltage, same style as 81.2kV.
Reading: 1.1kV
